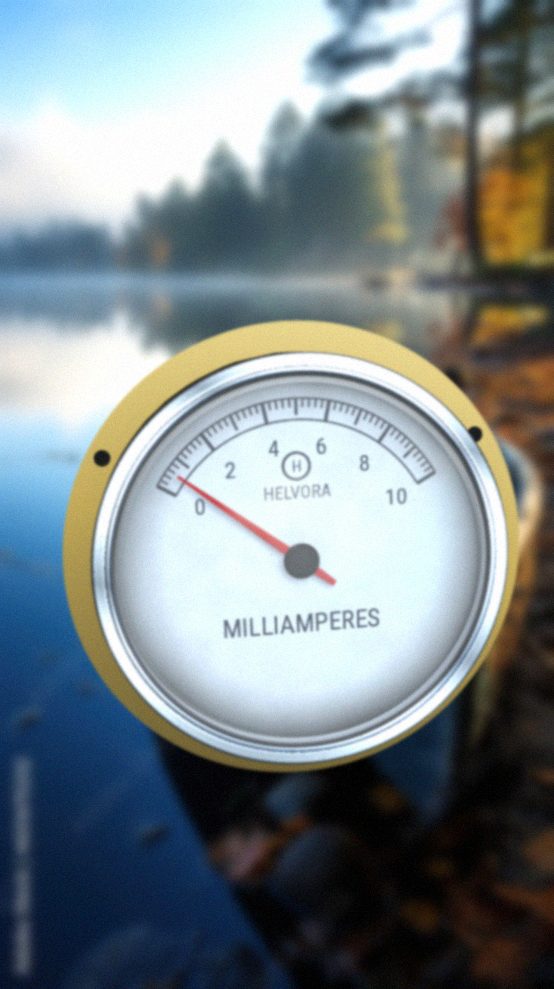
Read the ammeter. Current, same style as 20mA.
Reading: 0.6mA
